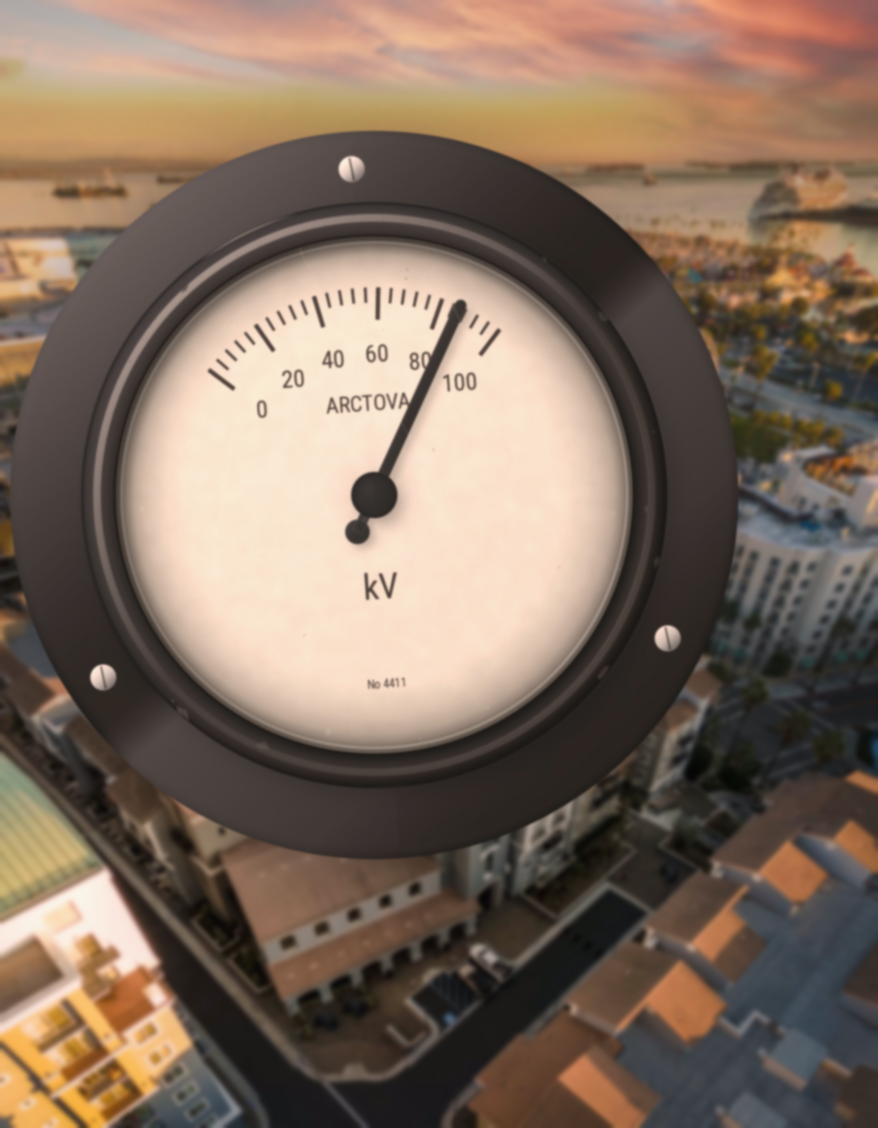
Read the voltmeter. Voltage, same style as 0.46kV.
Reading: 86kV
